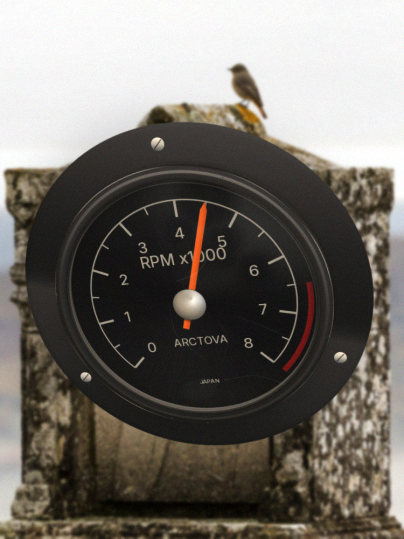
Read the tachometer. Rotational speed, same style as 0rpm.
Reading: 4500rpm
